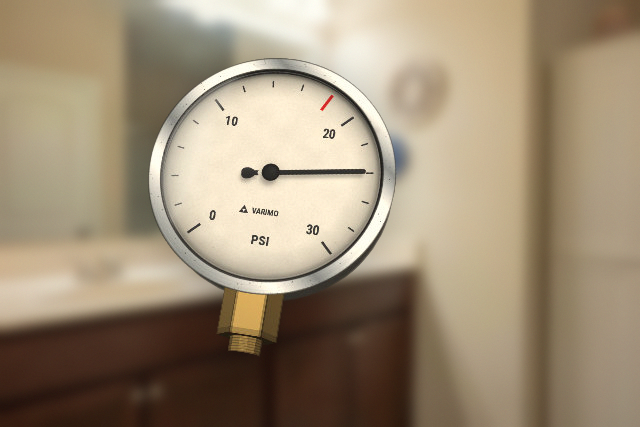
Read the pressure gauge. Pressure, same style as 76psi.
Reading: 24psi
